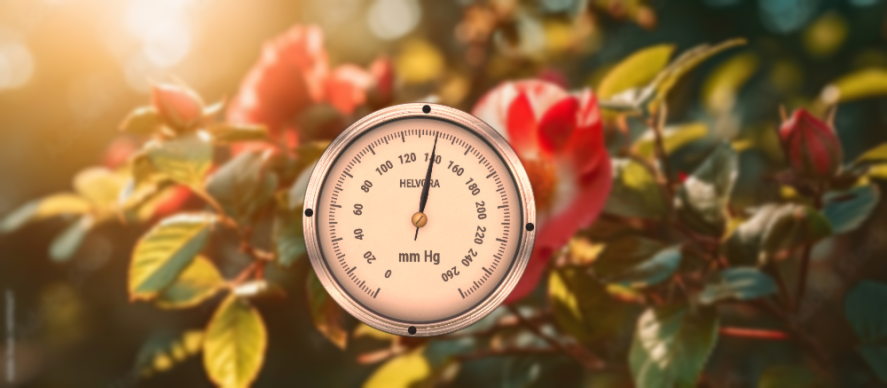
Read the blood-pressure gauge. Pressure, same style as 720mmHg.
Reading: 140mmHg
